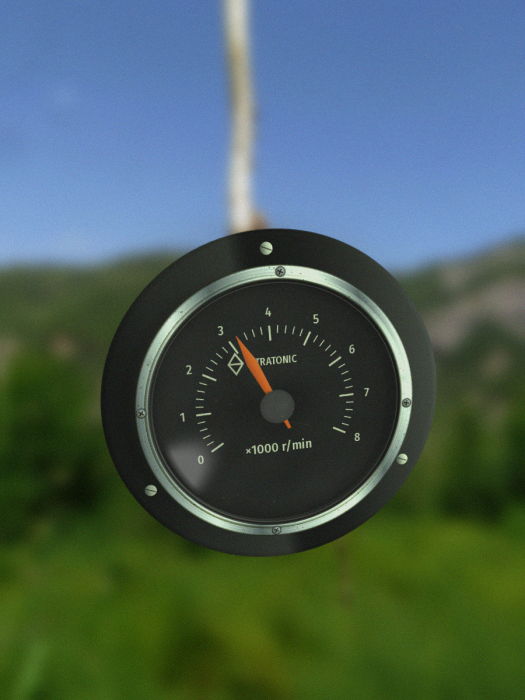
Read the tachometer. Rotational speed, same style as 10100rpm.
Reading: 3200rpm
